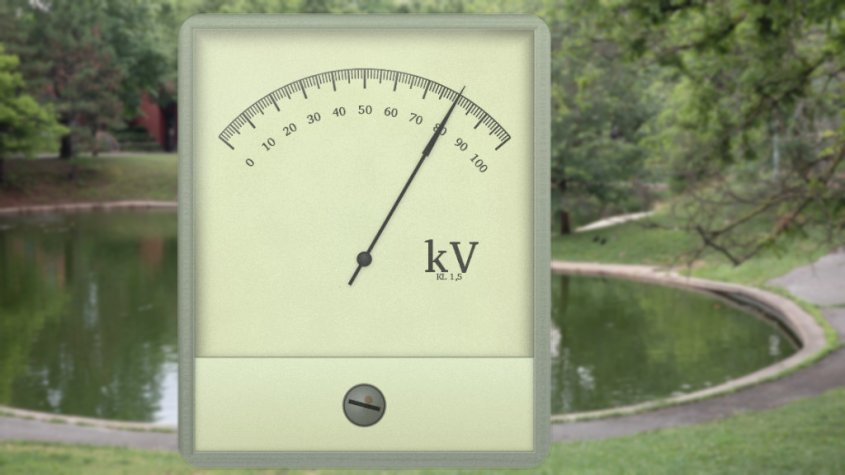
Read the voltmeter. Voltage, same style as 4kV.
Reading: 80kV
